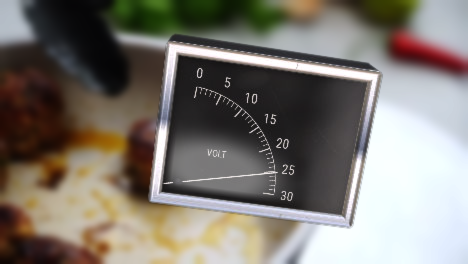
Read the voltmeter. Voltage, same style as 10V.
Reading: 25V
